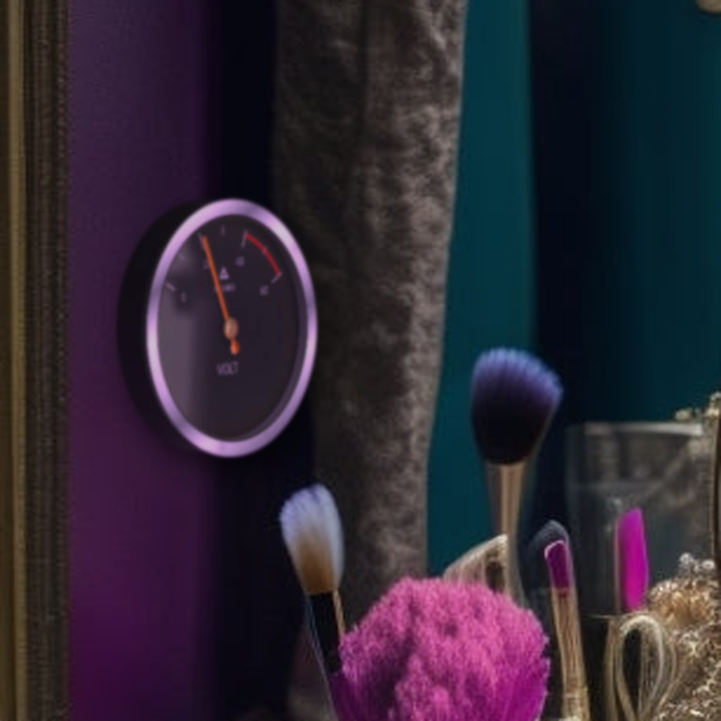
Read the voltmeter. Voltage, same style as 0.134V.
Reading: 20V
